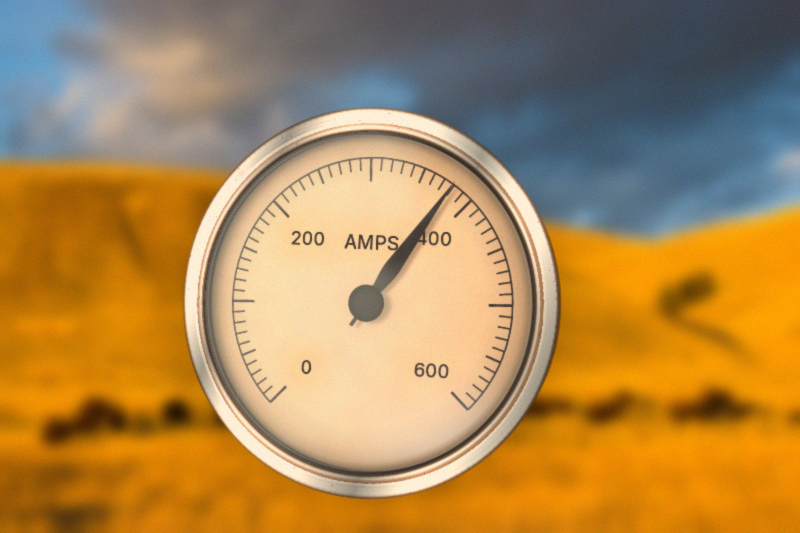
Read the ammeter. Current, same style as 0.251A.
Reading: 380A
